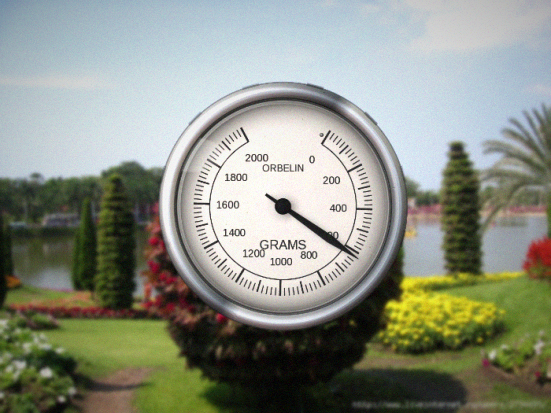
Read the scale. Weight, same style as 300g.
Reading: 620g
